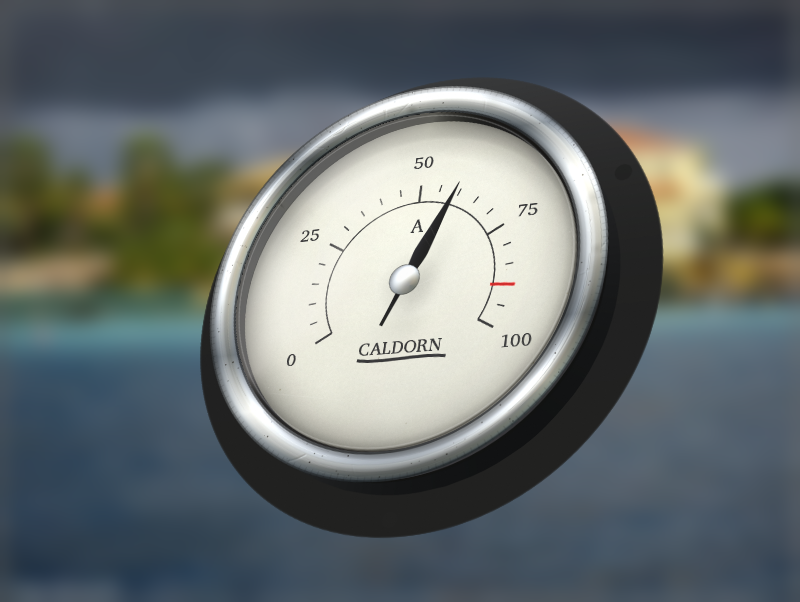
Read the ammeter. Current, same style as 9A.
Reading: 60A
